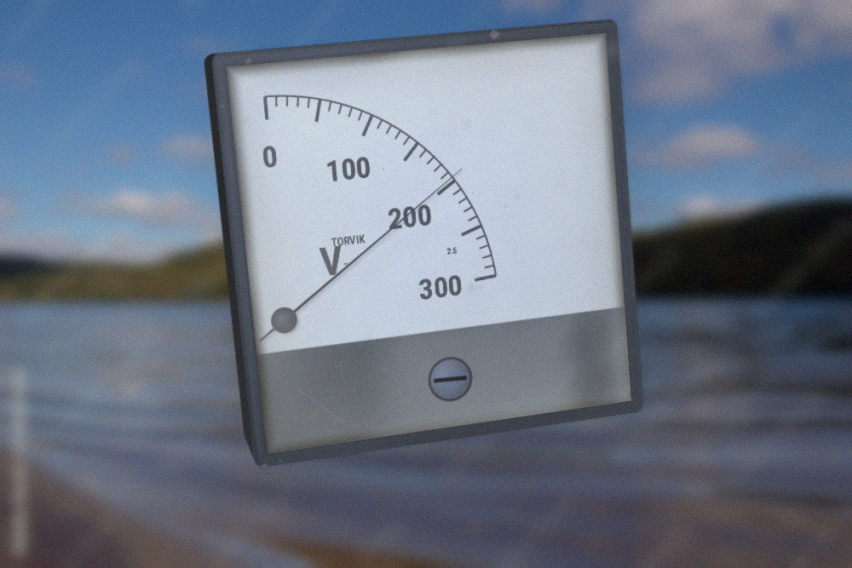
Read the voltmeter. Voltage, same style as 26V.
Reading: 195V
